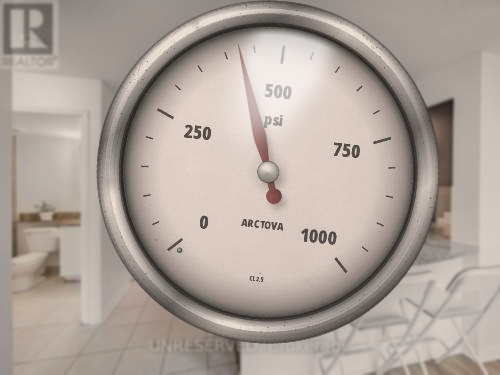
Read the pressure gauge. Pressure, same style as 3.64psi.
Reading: 425psi
